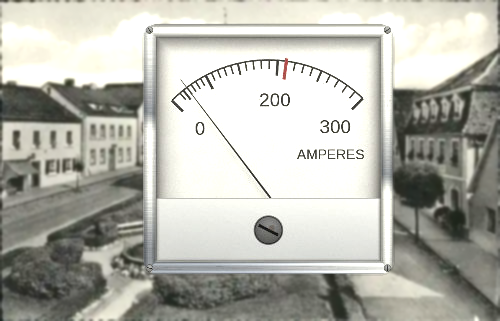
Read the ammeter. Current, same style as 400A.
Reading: 60A
